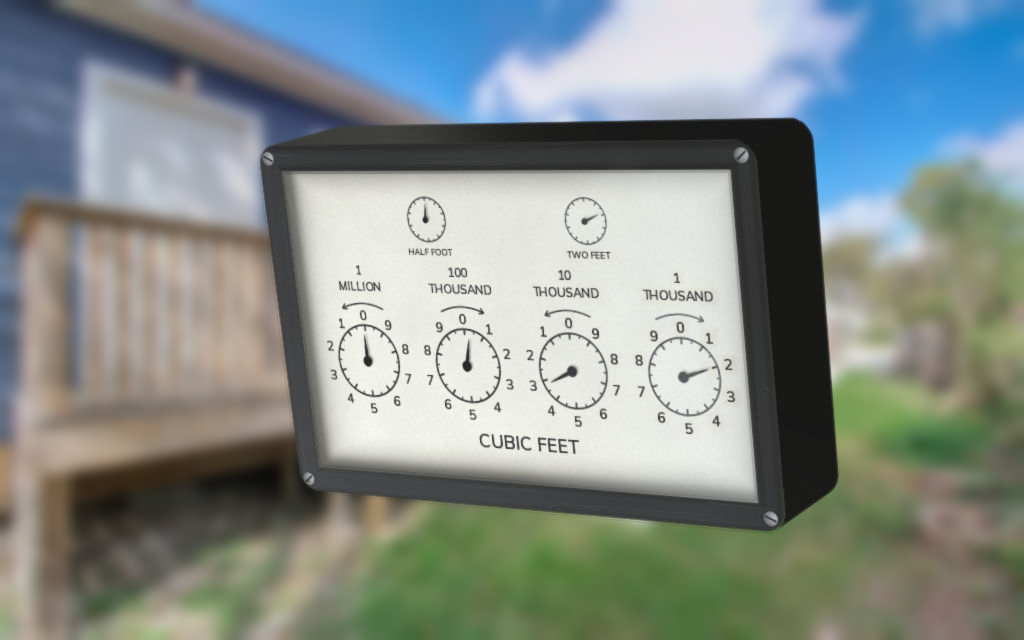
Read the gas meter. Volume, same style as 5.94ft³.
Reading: 3200ft³
